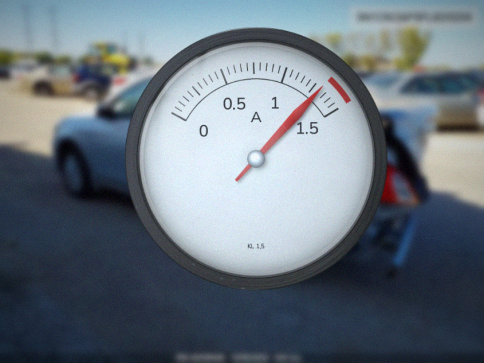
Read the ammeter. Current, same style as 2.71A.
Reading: 1.3A
